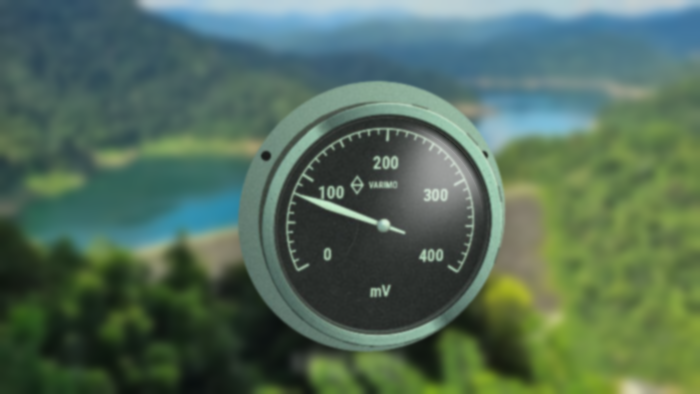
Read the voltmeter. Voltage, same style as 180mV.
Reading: 80mV
